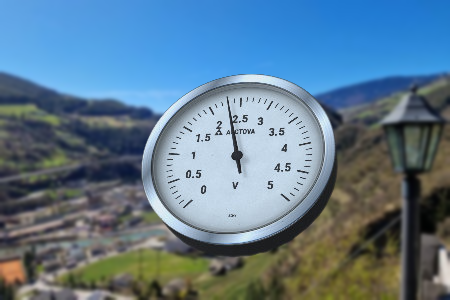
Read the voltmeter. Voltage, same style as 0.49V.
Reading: 2.3V
